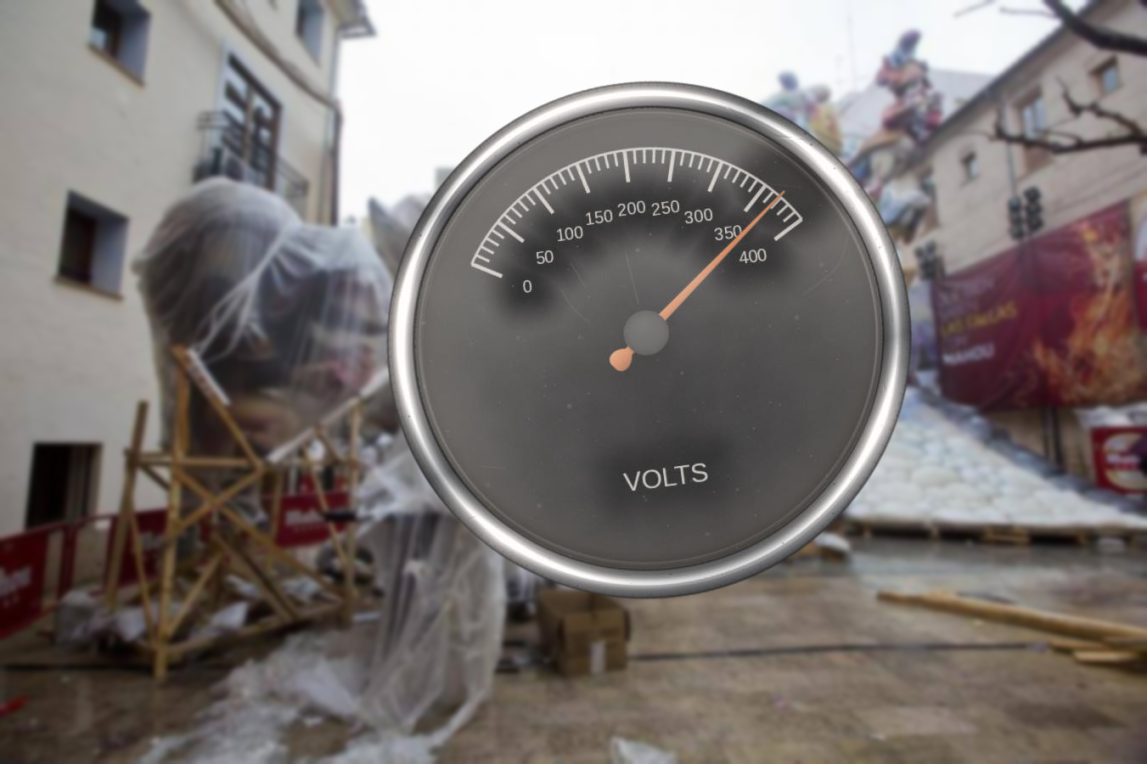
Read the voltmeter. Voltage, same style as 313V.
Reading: 370V
